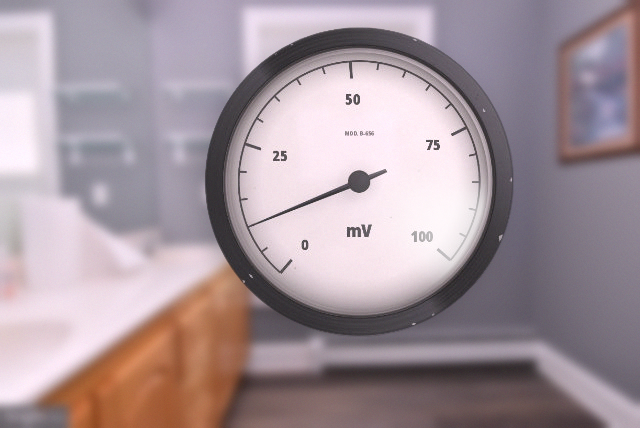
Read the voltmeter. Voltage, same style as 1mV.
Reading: 10mV
